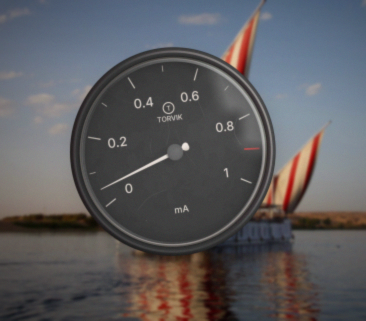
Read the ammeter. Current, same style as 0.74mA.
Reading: 0.05mA
